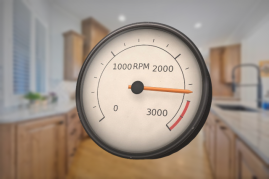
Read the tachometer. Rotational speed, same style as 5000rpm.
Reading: 2500rpm
